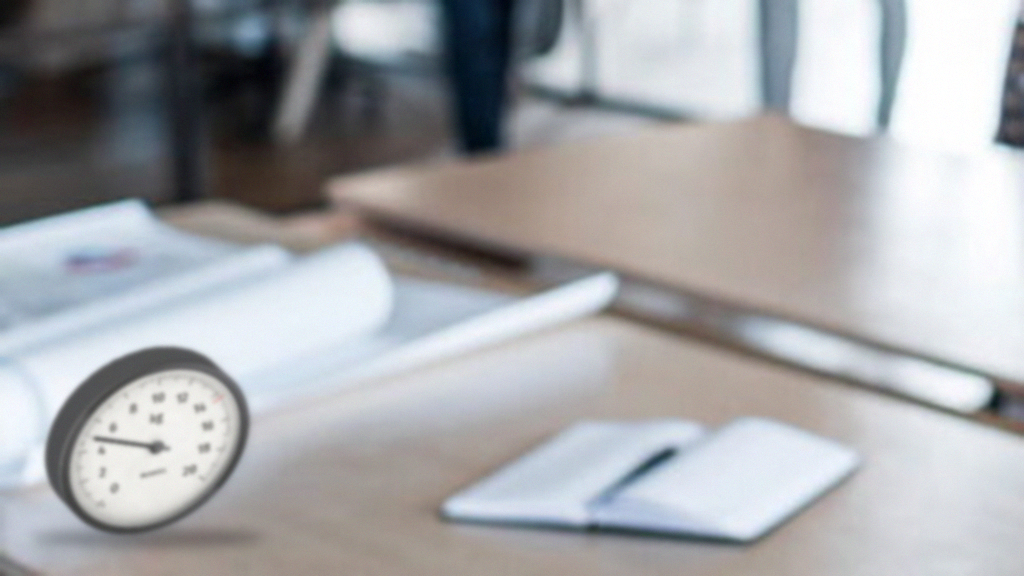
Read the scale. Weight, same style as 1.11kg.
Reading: 5kg
